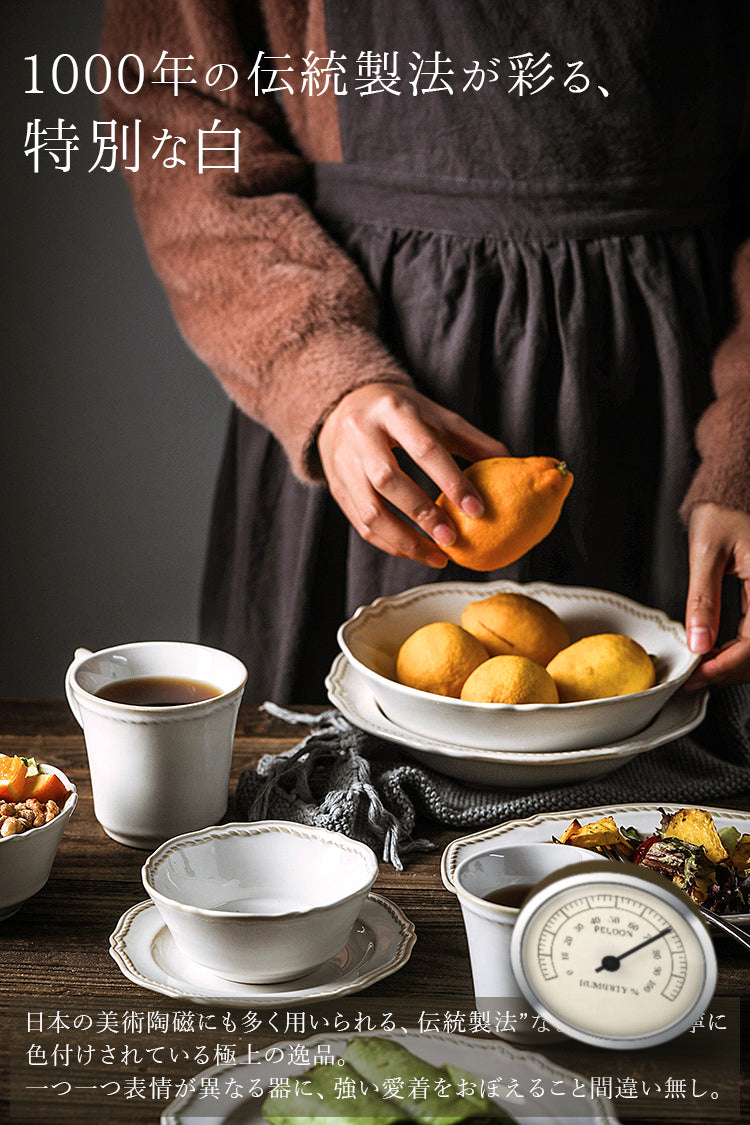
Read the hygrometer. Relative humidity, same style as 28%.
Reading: 70%
